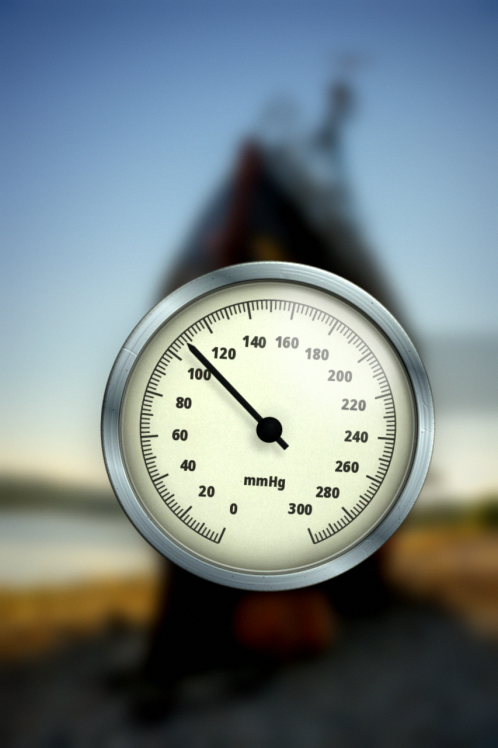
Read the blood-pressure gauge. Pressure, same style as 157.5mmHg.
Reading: 108mmHg
